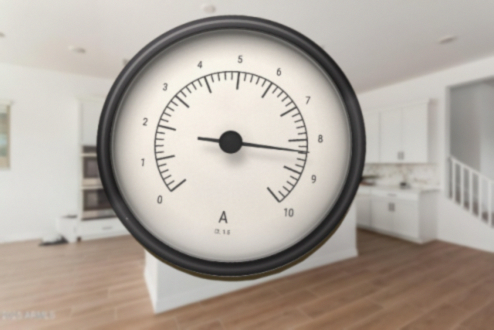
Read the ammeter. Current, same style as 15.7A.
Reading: 8.4A
